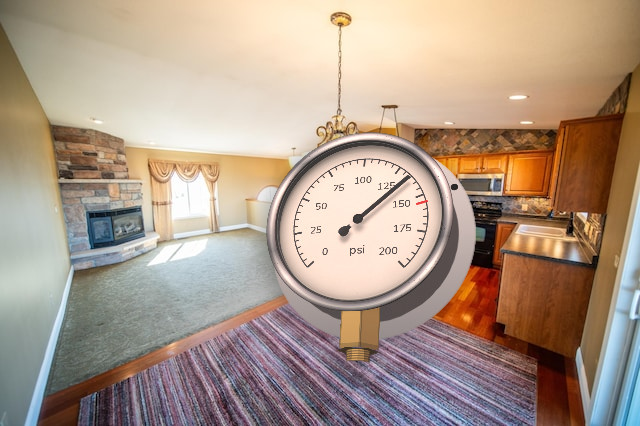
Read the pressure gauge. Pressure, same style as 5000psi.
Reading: 135psi
